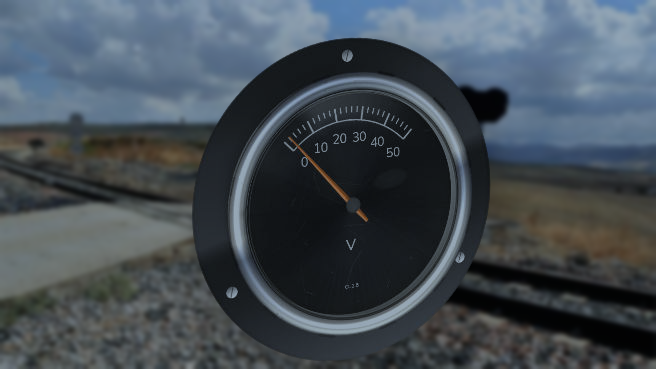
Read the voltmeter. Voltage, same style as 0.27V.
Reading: 2V
